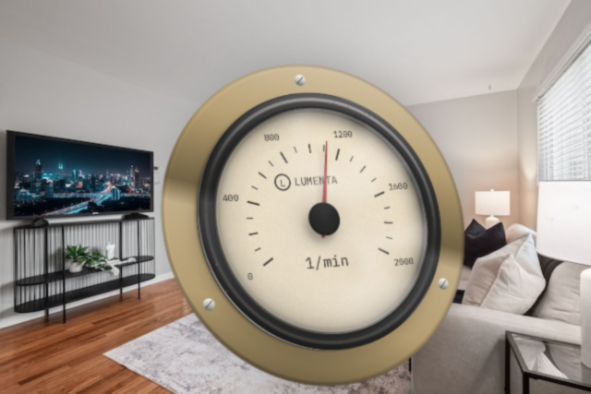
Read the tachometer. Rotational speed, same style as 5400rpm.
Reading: 1100rpm
